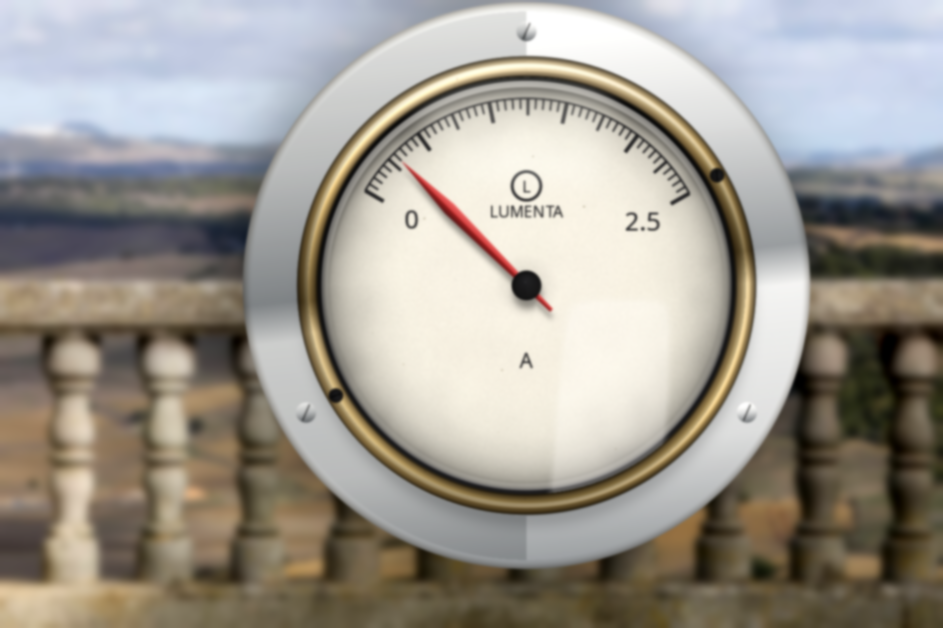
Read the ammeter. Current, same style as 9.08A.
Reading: 0.3A
